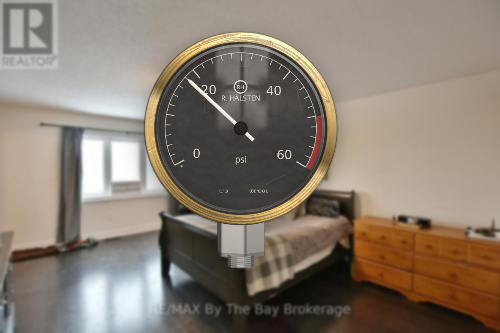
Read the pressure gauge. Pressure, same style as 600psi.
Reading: 18psi
